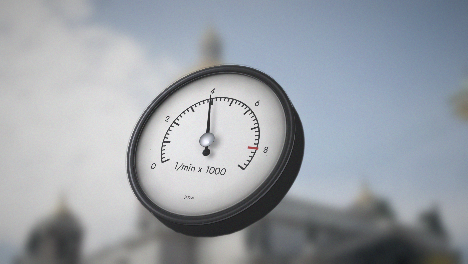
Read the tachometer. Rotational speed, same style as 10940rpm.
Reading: 4000rpm
